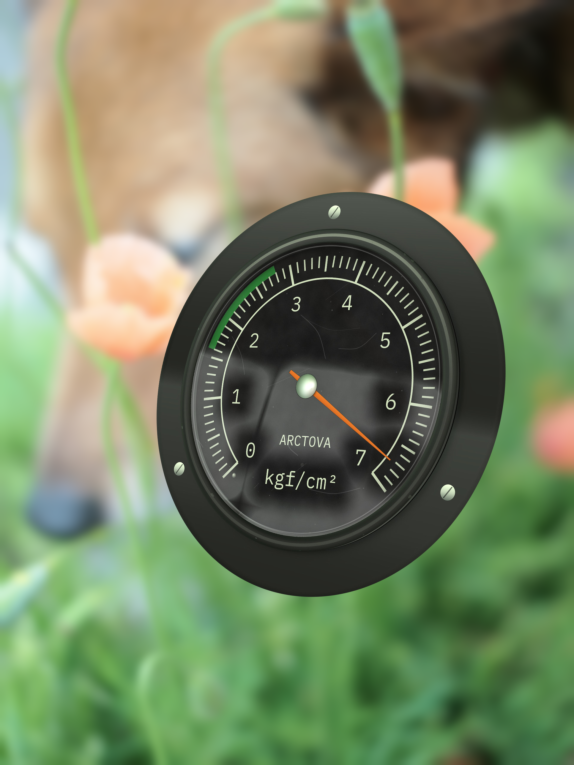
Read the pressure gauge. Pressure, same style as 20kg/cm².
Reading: 6.7kg/cm²
